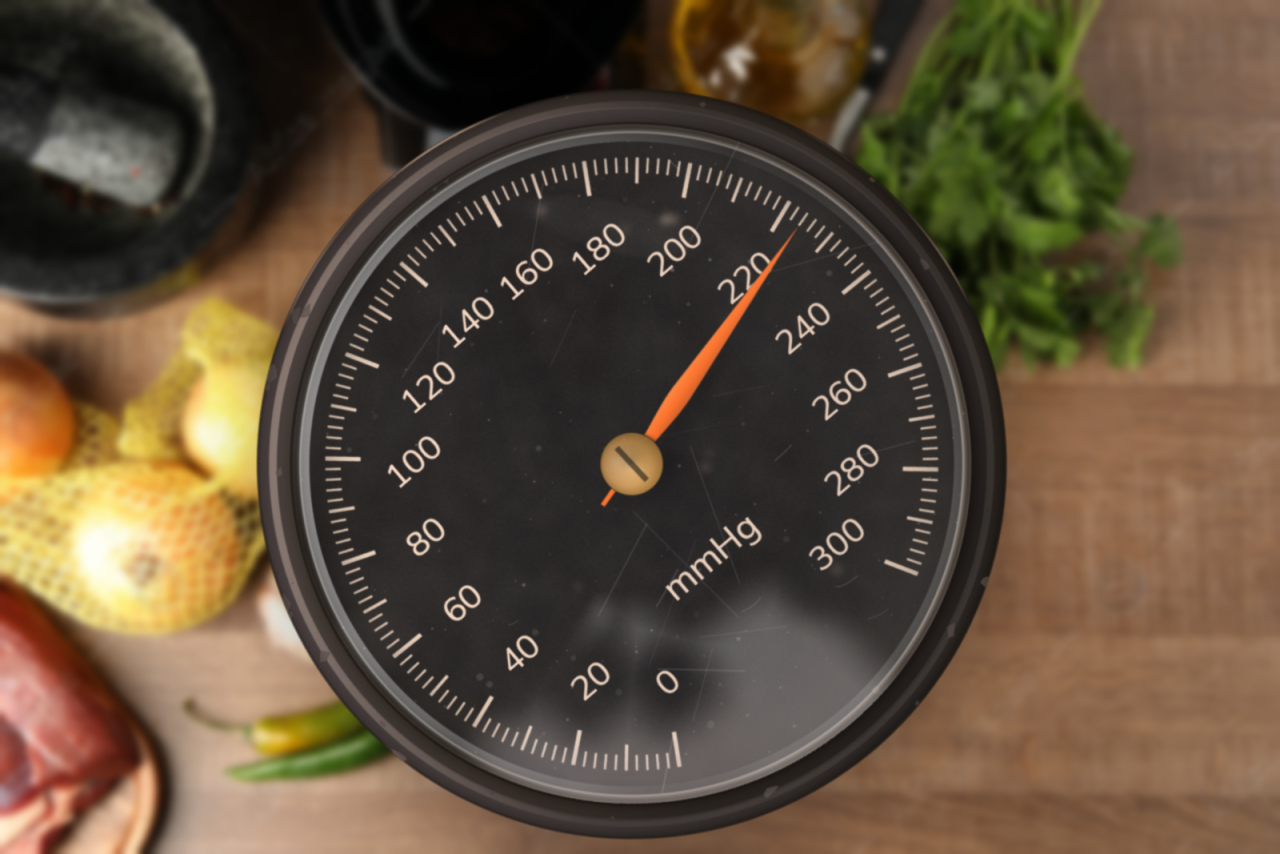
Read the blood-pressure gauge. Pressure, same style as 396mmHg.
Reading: 224mmHg
